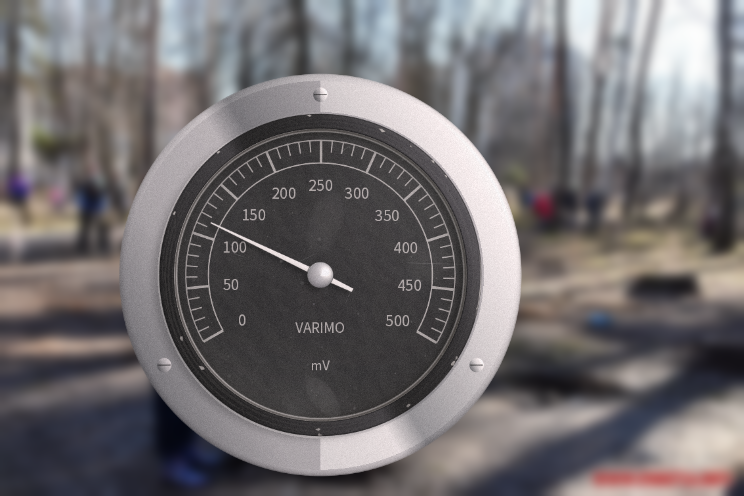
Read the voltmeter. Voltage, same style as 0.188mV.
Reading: 115mV
